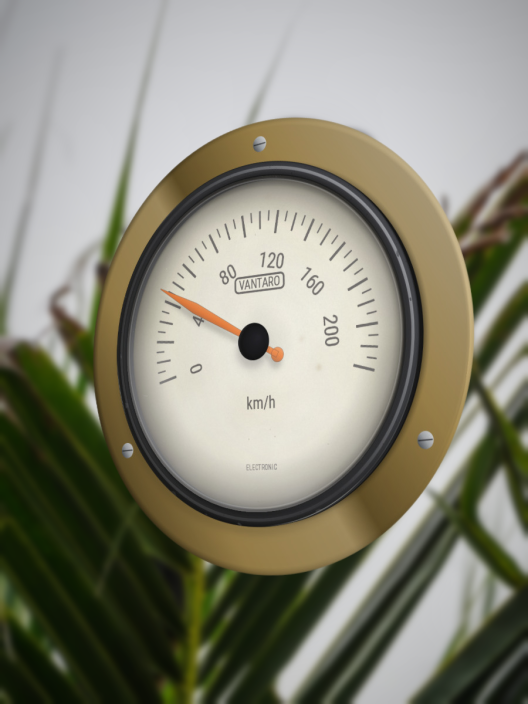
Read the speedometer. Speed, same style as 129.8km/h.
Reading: 45km/h
